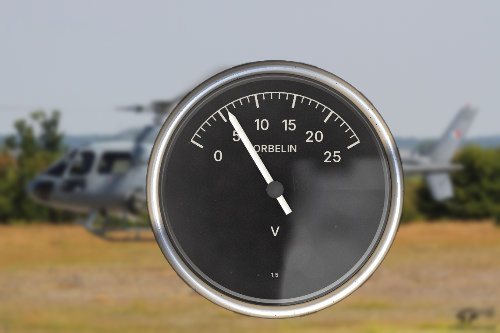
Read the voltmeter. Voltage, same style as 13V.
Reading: 6V
